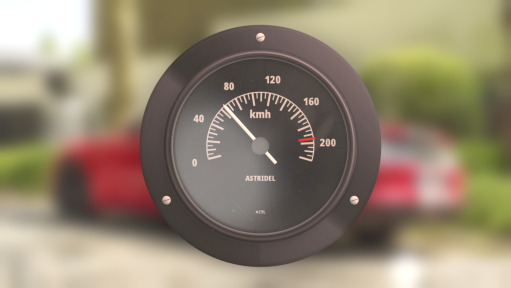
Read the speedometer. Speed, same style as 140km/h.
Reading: 65km/h
